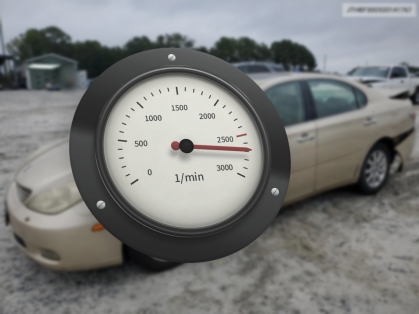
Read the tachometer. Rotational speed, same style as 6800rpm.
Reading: 2700rpm
